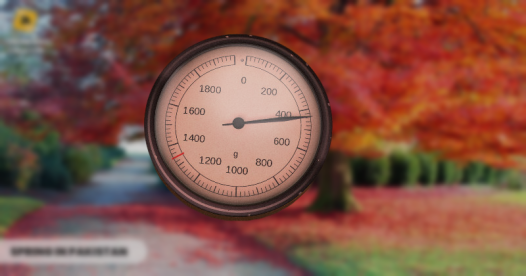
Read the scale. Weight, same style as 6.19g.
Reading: 440g
